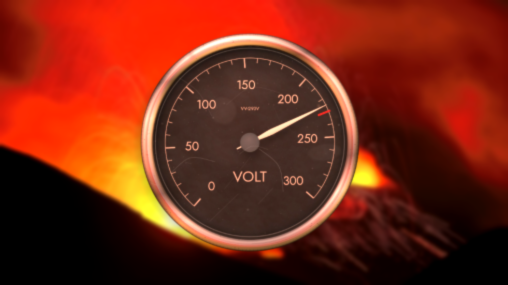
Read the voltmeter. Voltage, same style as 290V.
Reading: 225V
